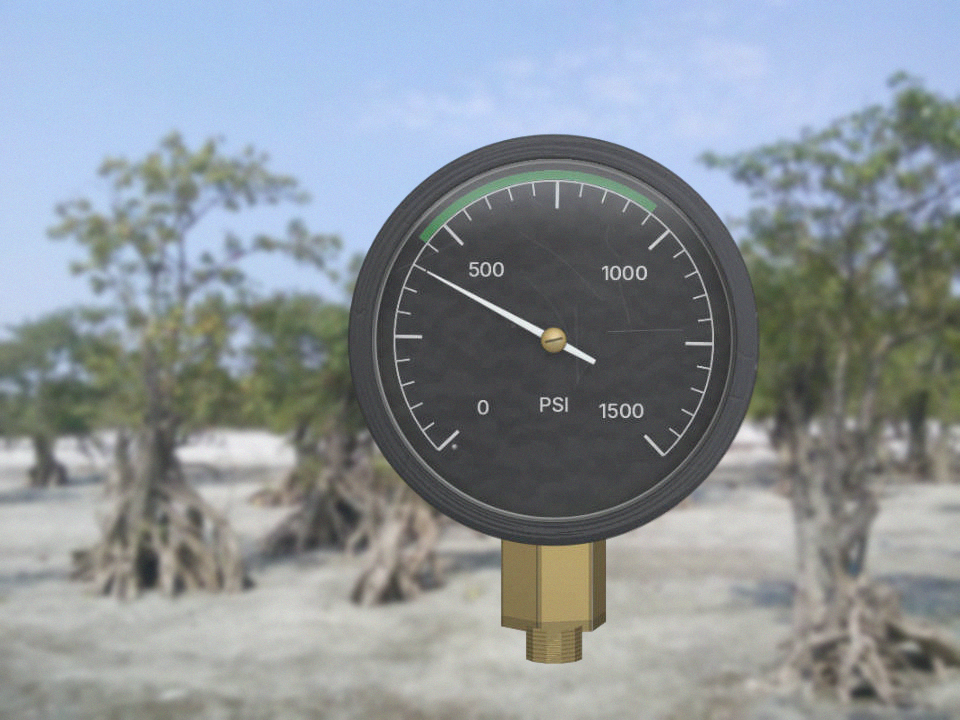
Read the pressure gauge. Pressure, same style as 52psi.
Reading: 400psi
